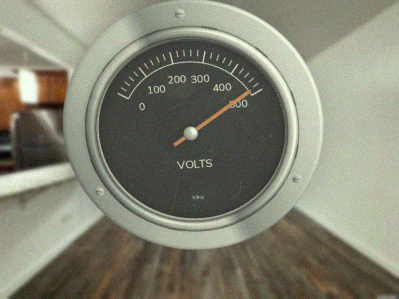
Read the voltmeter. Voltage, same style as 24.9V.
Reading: 480V
